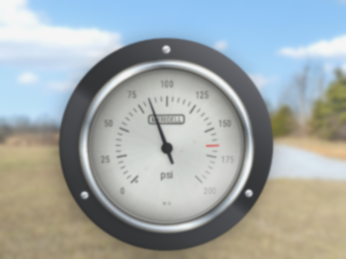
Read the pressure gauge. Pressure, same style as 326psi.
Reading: 85psi
